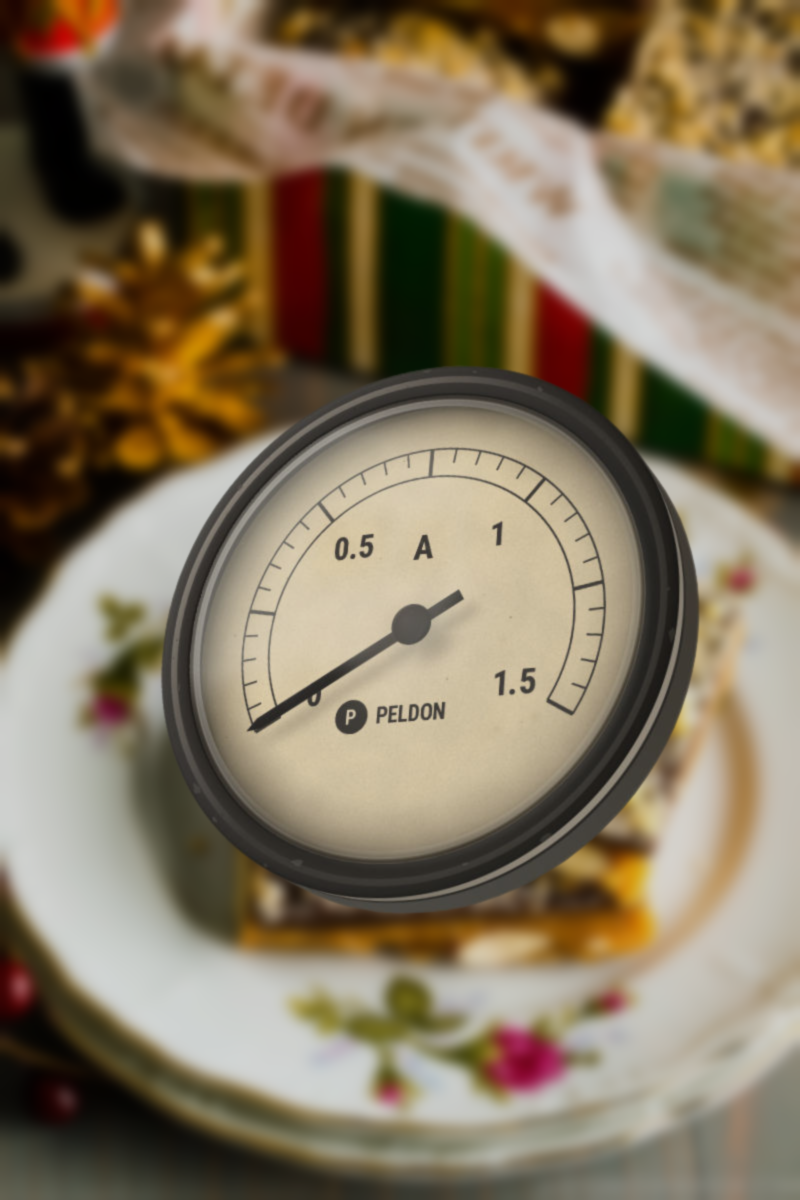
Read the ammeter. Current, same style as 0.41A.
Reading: 0A
